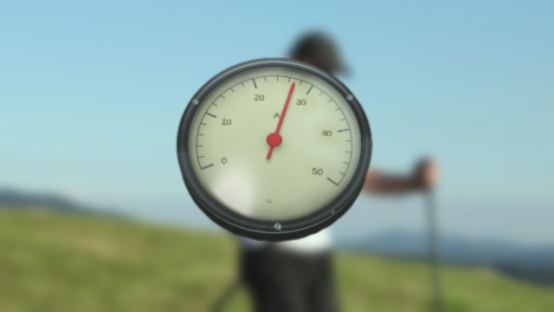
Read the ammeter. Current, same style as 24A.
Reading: 27A
